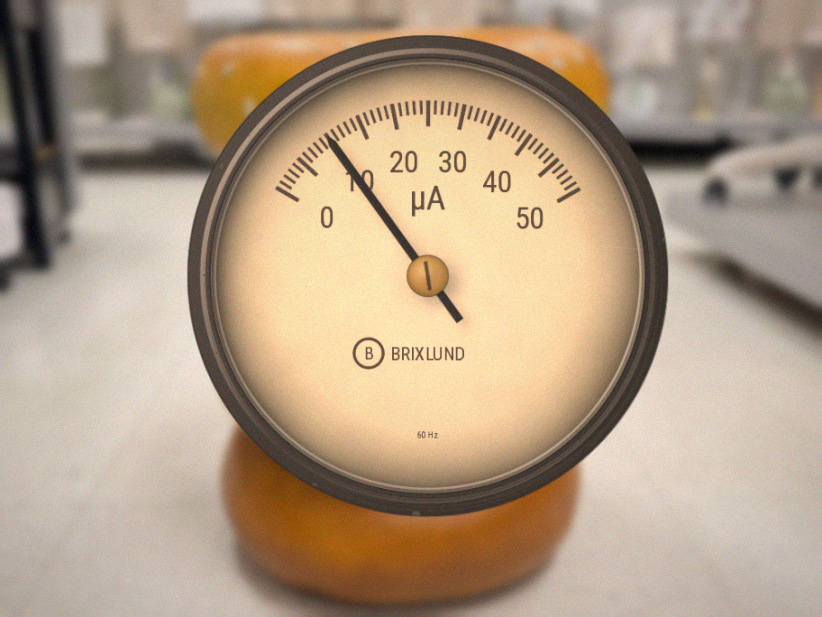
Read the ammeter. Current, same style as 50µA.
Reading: 10µA
